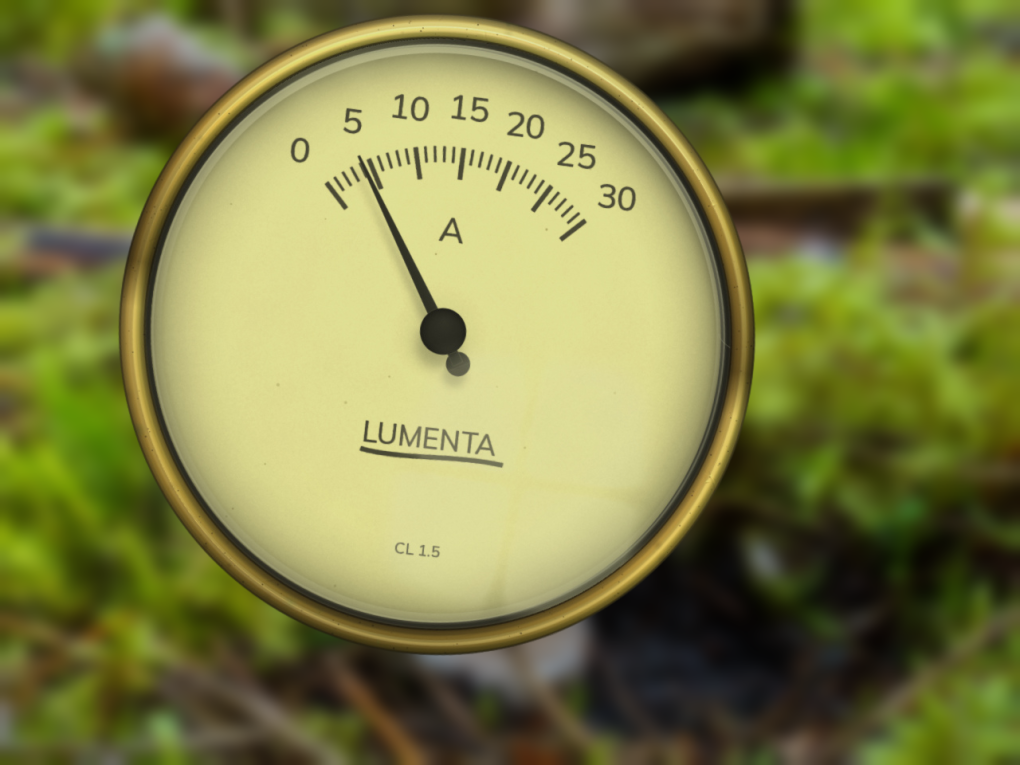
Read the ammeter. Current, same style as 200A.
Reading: 4A
